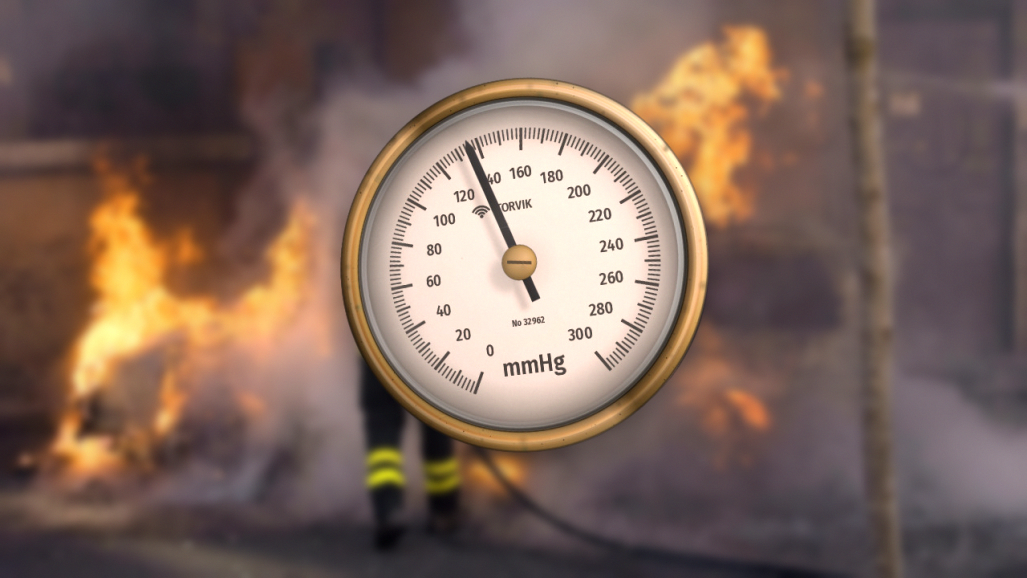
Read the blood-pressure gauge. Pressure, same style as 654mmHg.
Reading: 136mmHg
